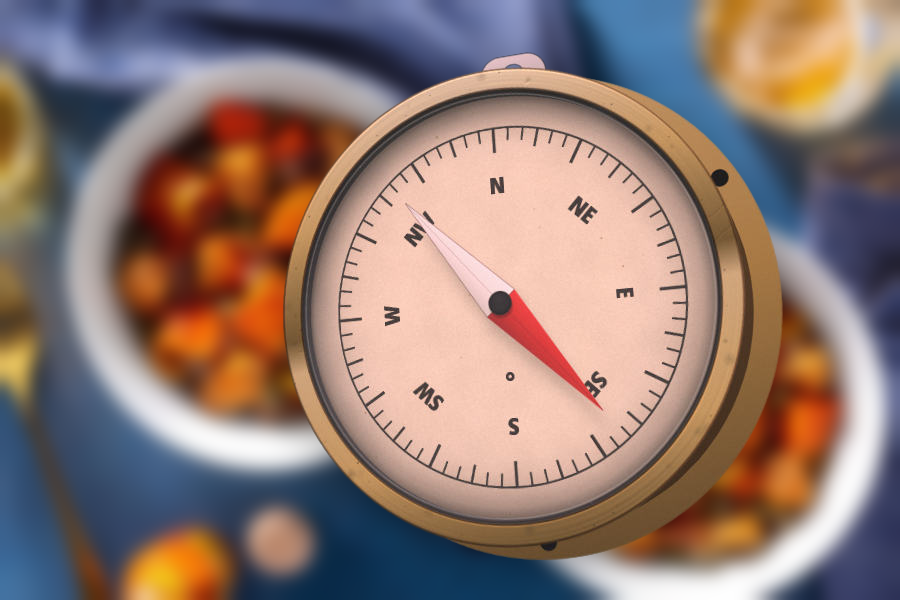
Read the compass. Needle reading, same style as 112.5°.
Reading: 140°
